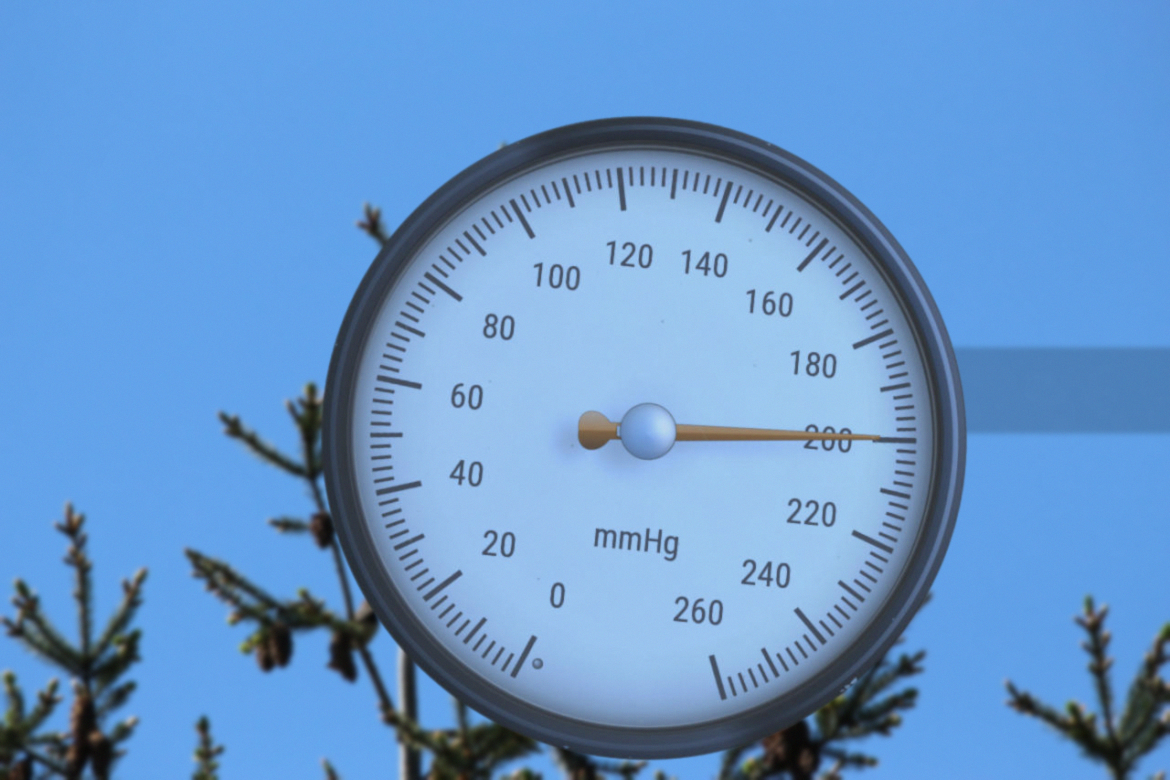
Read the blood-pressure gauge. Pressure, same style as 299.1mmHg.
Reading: 200mmHg
